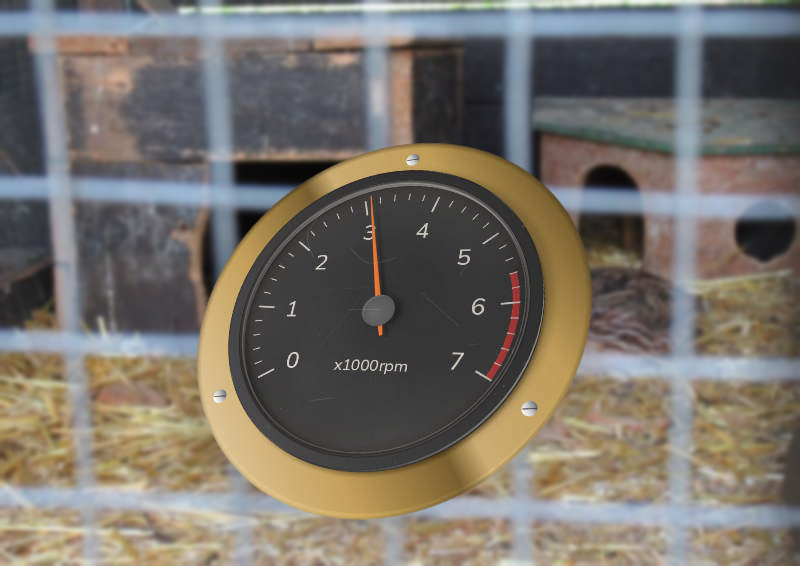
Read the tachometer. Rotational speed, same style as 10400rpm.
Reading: 3100rpm
